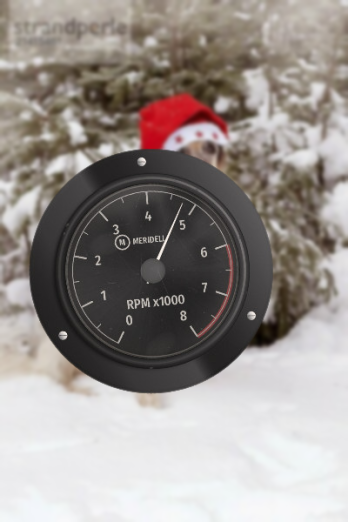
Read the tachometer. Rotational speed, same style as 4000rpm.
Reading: 4750rpm
